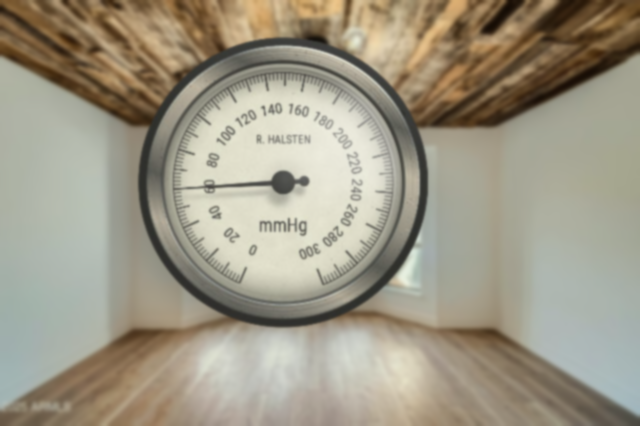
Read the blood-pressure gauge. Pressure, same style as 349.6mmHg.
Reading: 60mmHg
